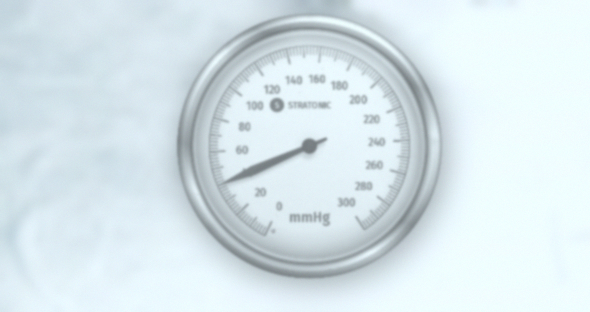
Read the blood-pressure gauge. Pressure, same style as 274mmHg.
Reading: 40mmHg
